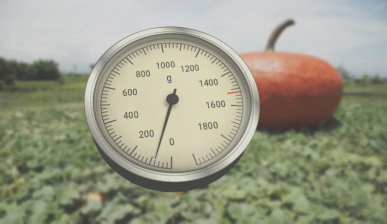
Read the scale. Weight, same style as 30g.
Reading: 80g
